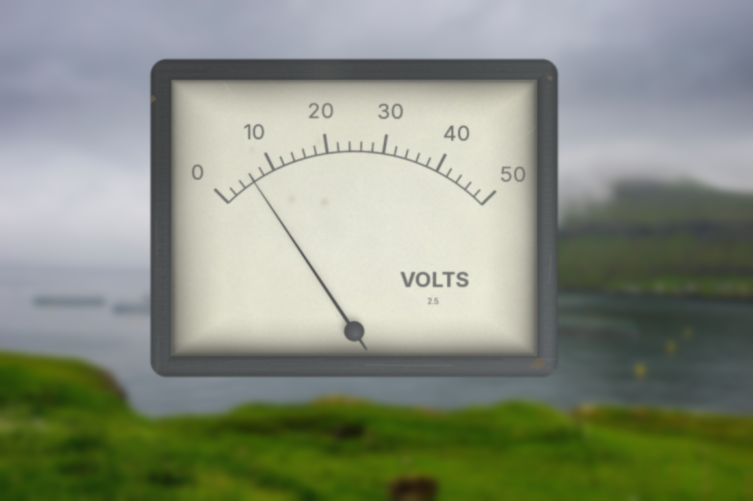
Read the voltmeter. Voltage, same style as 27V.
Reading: 6V
